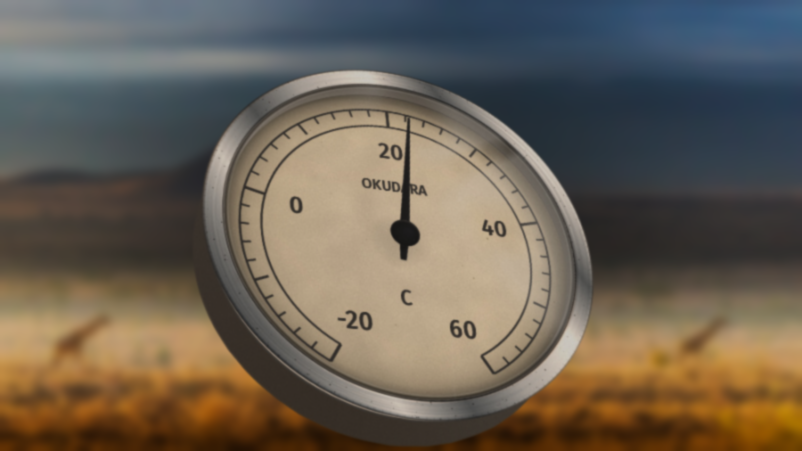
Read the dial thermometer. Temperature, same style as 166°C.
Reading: 22°C
